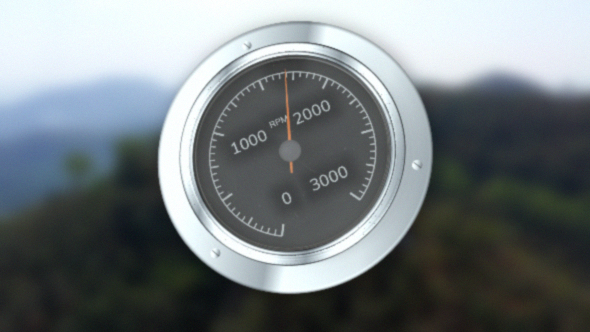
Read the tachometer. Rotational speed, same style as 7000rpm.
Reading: 1700rpm
